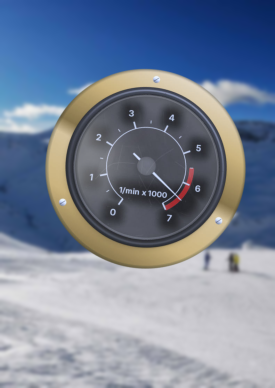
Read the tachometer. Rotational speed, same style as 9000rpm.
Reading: 6500rpm
